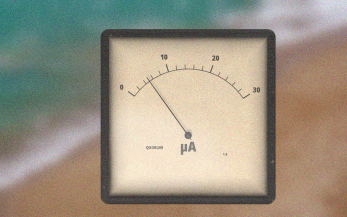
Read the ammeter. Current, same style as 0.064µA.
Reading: 5µA
